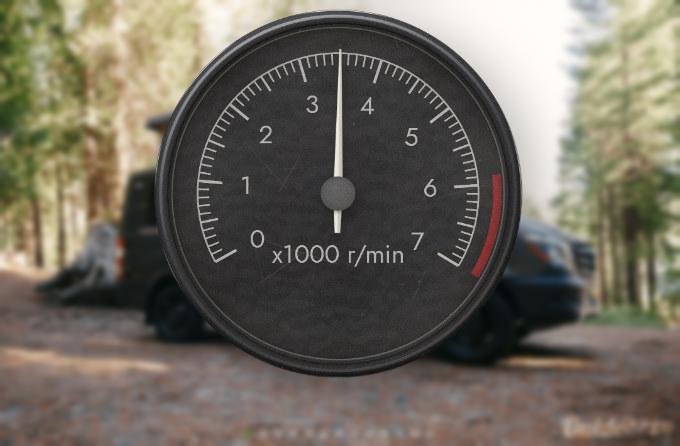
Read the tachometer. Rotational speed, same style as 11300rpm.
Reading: 3500rpm
